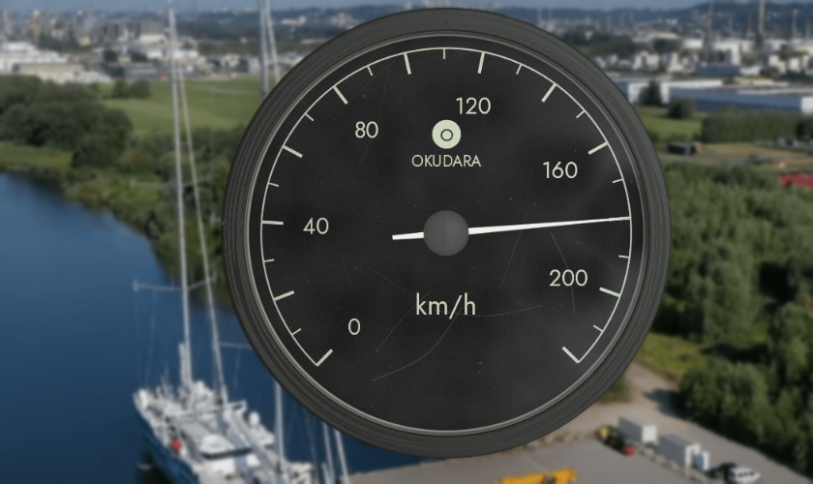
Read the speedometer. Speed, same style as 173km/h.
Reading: 180km/h
